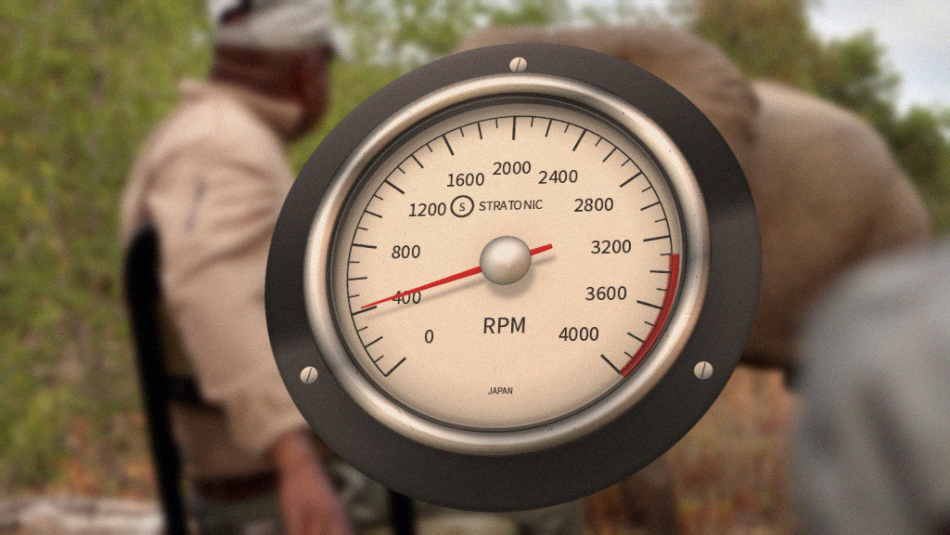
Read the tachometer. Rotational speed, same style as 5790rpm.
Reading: 400rpm
